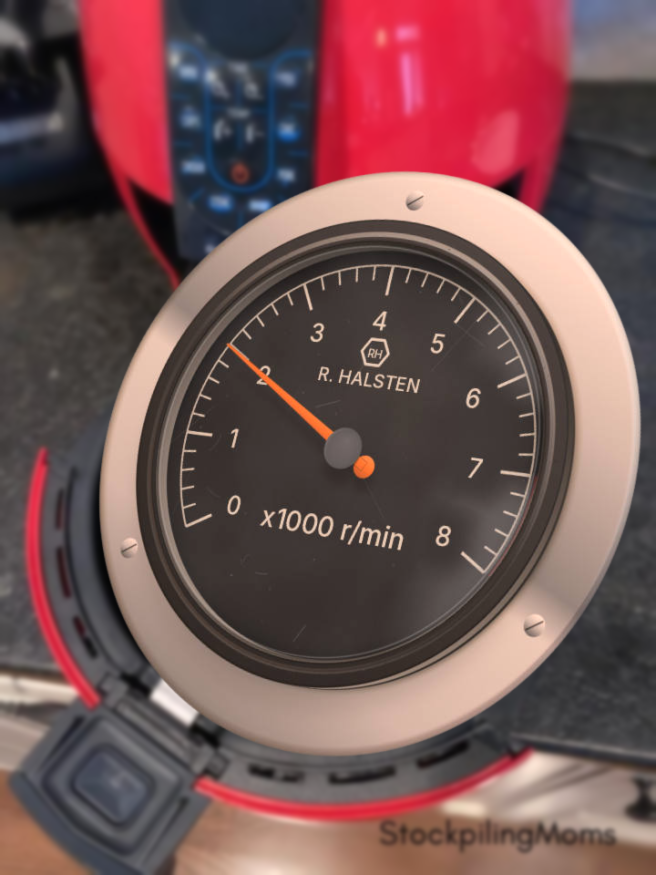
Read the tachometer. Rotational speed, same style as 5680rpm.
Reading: 2000rpm
